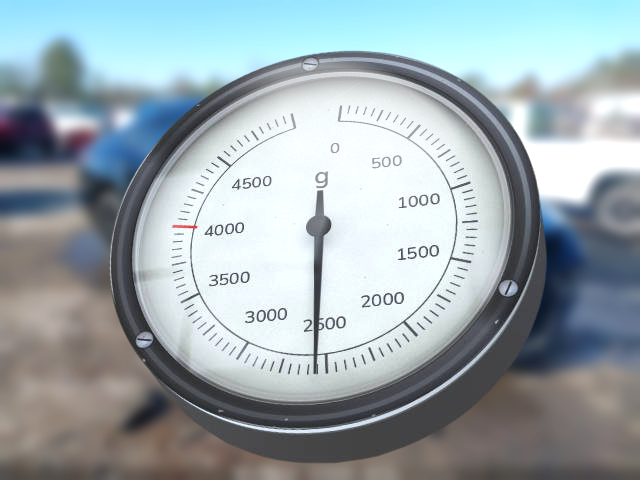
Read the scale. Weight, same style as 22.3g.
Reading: 2550g
